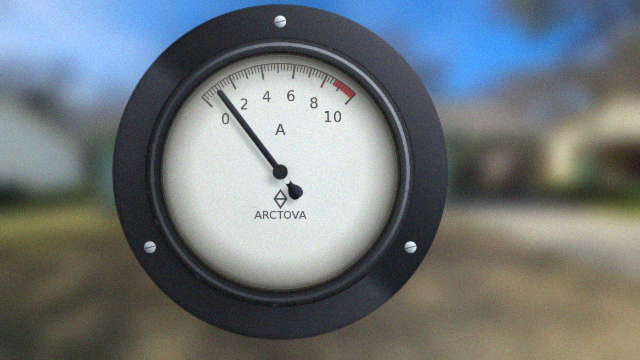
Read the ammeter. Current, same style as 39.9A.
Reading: 1A
